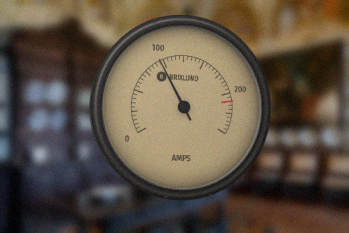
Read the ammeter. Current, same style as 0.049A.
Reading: 95A
